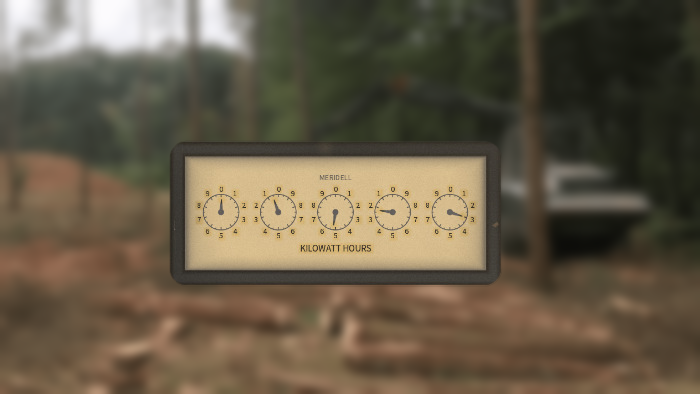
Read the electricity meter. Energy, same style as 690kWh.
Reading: 523kWh
